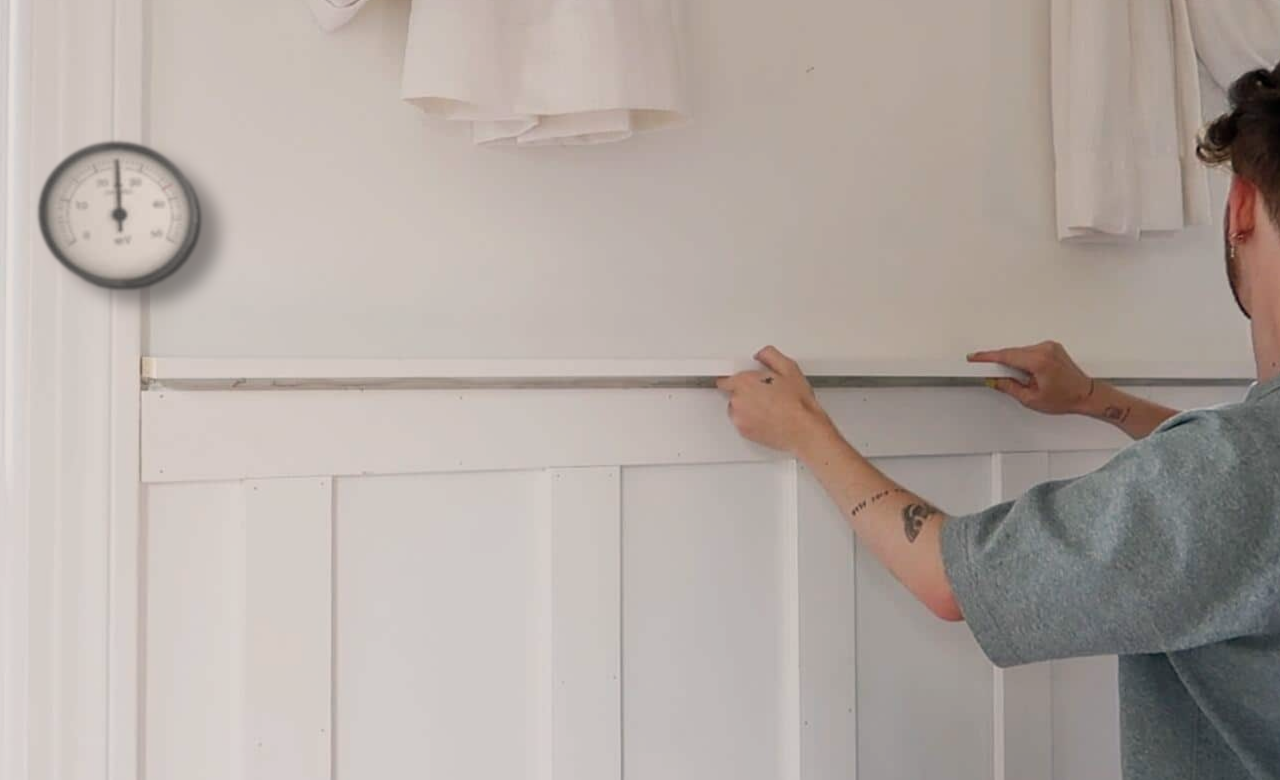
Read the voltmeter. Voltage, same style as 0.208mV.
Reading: 25mV
